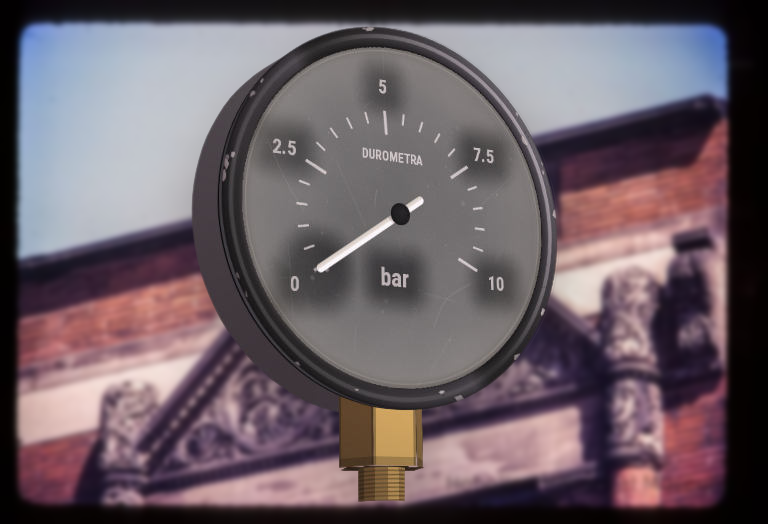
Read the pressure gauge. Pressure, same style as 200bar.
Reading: 0bar
